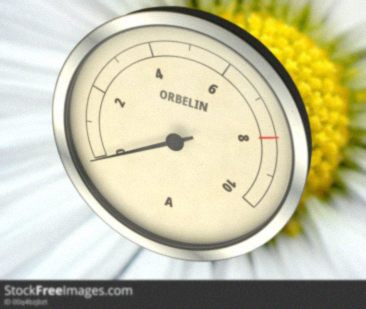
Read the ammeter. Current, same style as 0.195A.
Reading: 0A
